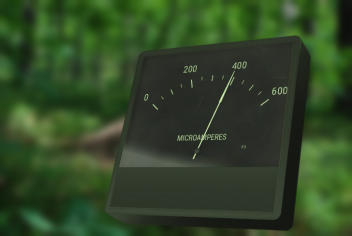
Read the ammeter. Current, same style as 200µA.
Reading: 400µA
